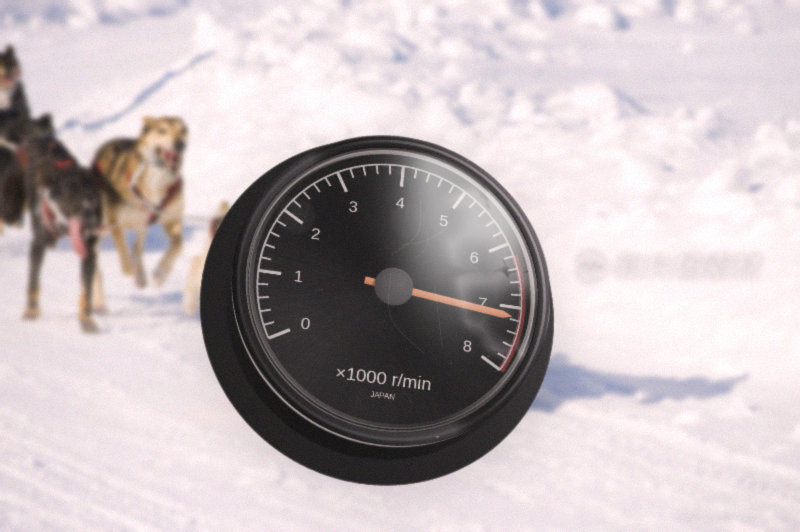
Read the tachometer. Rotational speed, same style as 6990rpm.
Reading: 7200rpm
